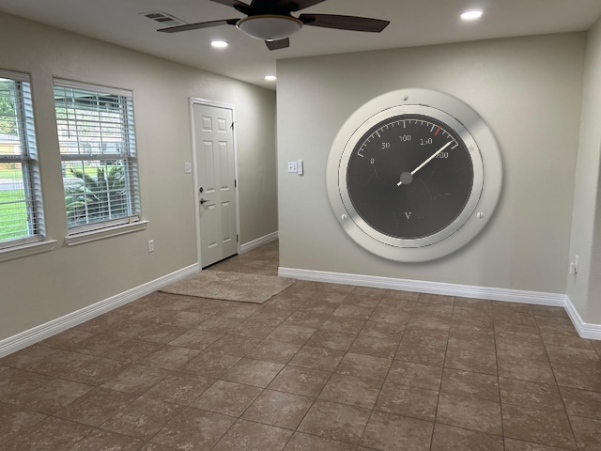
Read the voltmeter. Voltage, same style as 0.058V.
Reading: 190V
